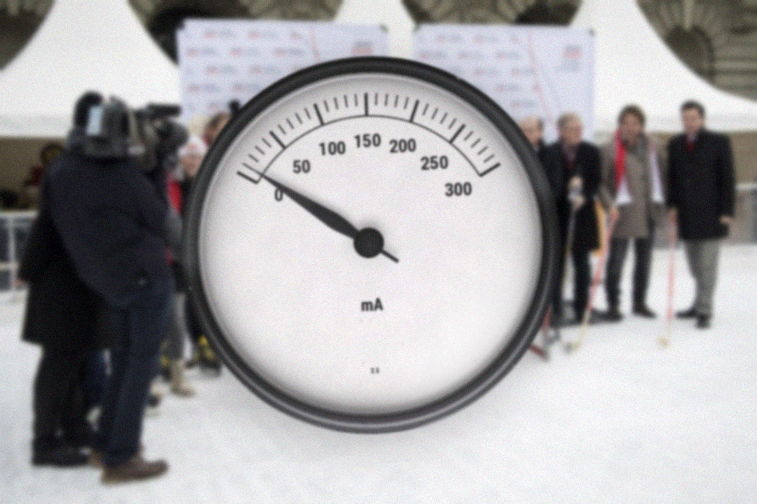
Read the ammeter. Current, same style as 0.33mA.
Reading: 10mA
